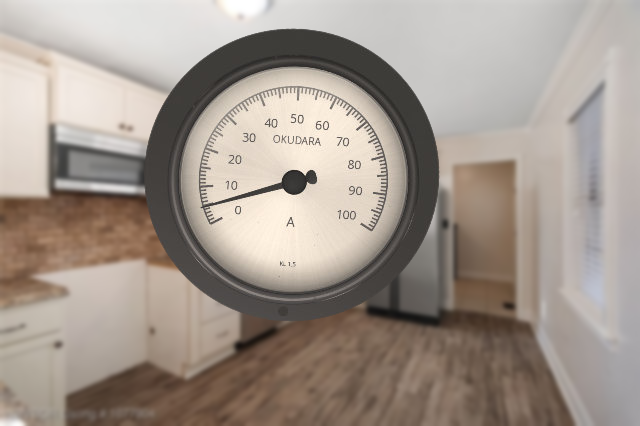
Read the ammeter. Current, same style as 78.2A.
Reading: 5A
